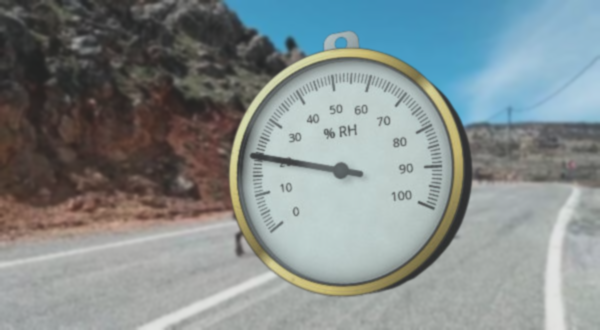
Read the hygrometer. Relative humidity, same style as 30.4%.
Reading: 20%
